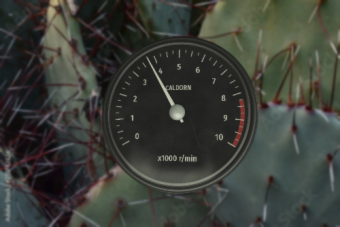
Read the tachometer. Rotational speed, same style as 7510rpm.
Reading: 3750rpm
